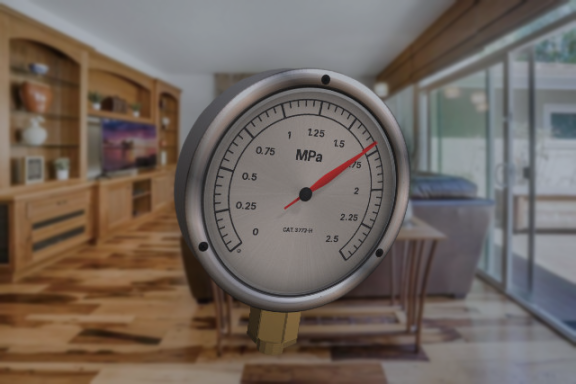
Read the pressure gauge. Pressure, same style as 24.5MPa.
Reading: 1.7MPa
